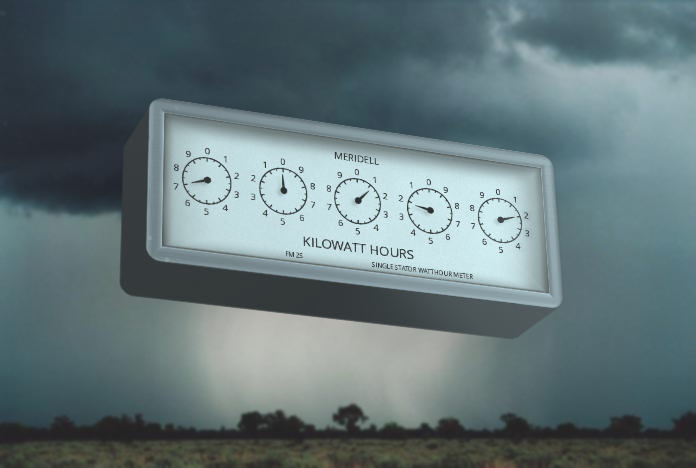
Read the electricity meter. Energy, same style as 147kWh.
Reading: 70122kWh
